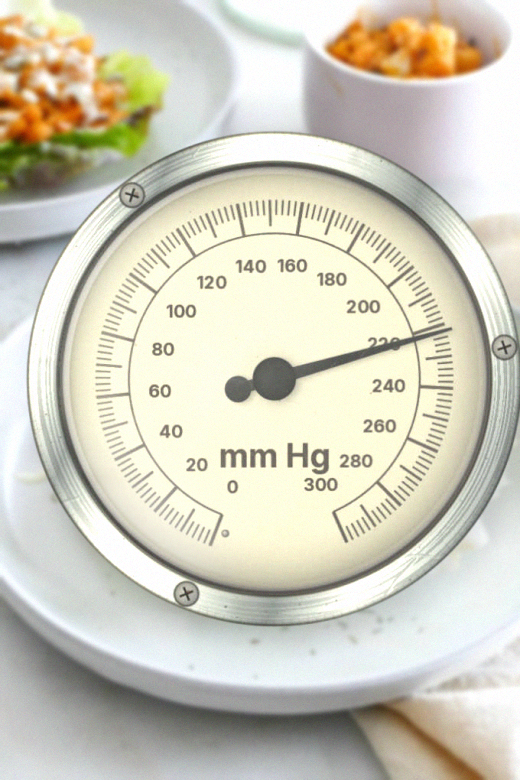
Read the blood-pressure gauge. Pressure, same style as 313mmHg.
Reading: 222mmHg
